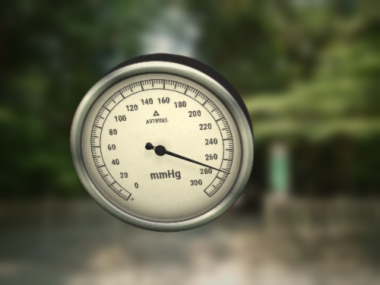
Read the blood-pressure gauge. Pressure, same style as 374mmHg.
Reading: 270mmHg
